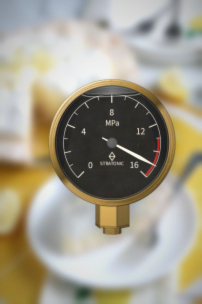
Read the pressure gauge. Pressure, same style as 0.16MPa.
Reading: 15MPa
